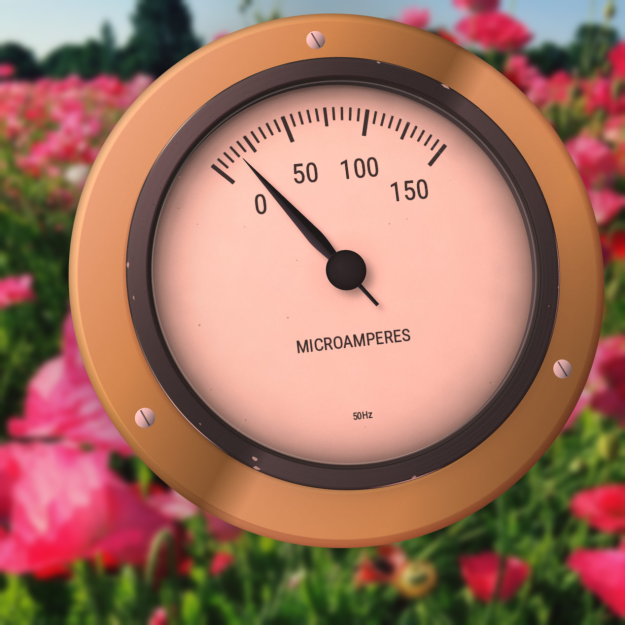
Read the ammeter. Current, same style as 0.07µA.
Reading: 15µA
